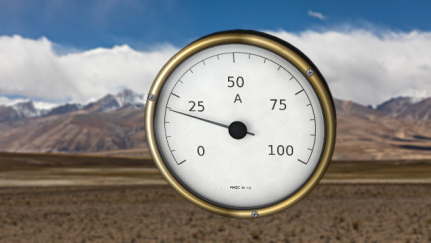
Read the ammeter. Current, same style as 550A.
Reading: 20A
